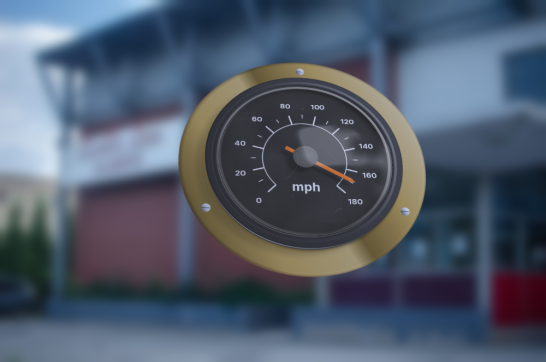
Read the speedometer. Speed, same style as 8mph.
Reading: 170mph
